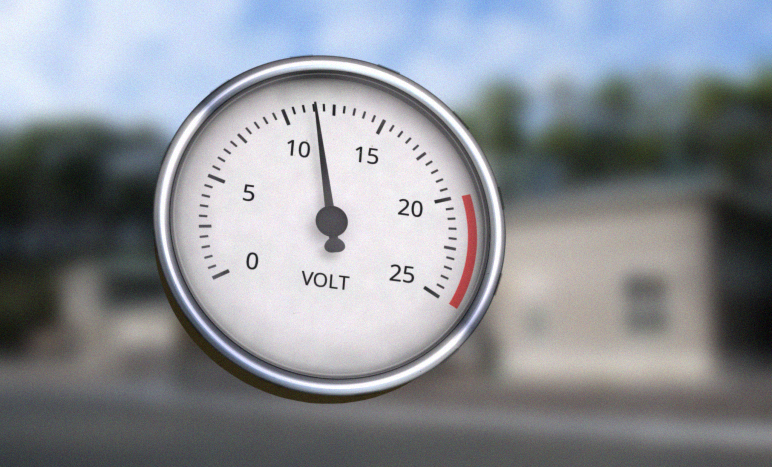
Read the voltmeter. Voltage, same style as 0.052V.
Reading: 11.5V
